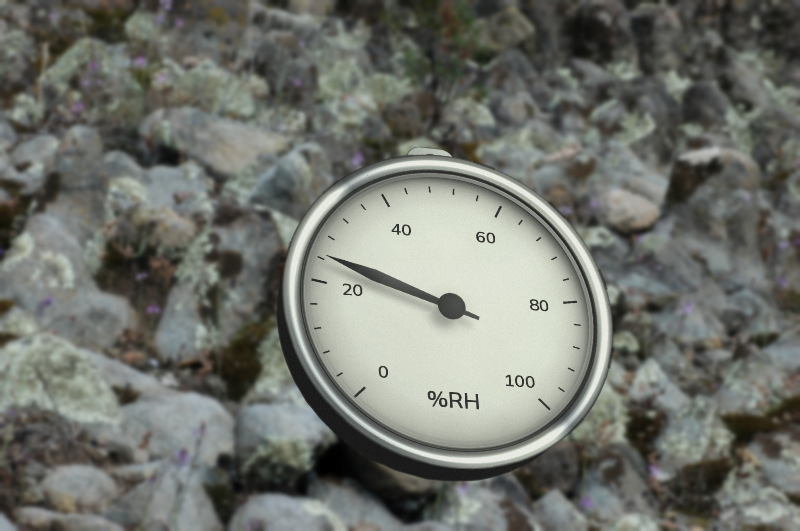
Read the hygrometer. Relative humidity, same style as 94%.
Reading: 24%
